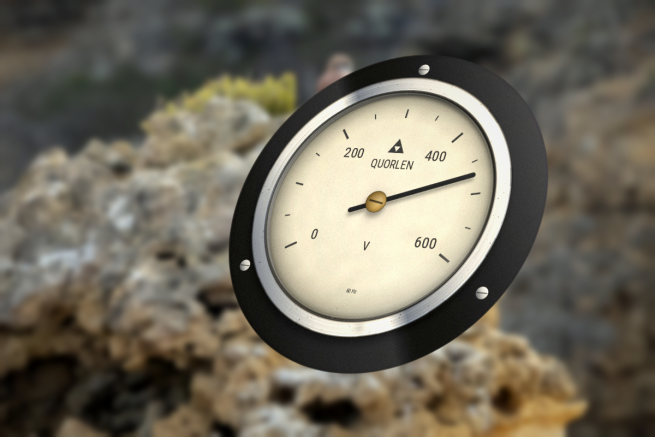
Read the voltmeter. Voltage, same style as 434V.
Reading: 475V
